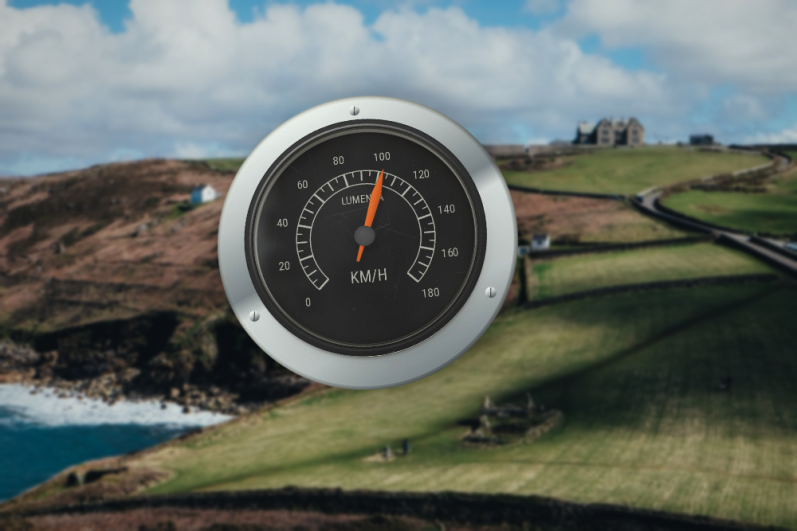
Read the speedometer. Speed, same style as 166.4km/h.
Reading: 102.5km/h
